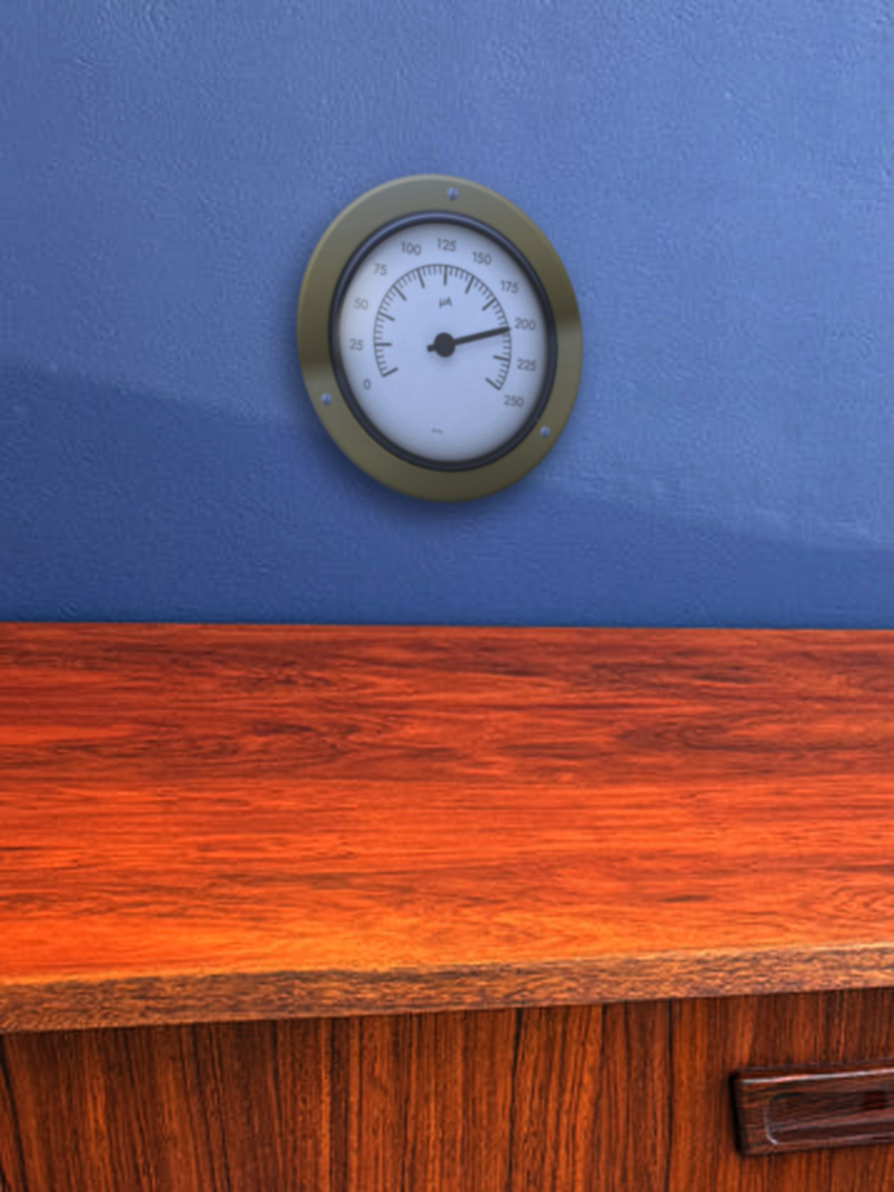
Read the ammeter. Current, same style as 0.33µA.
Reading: 200µA
